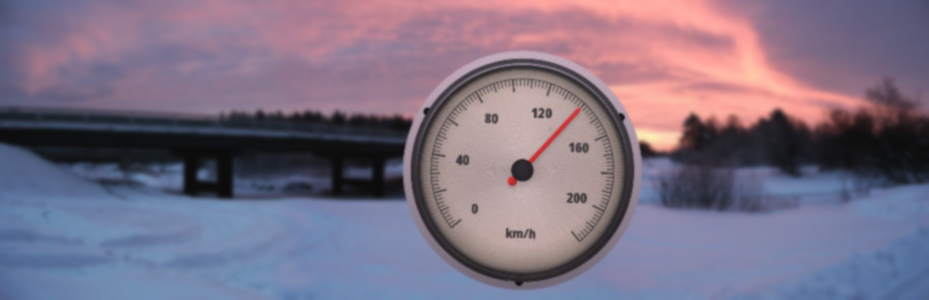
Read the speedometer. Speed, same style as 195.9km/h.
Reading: 140km/h
